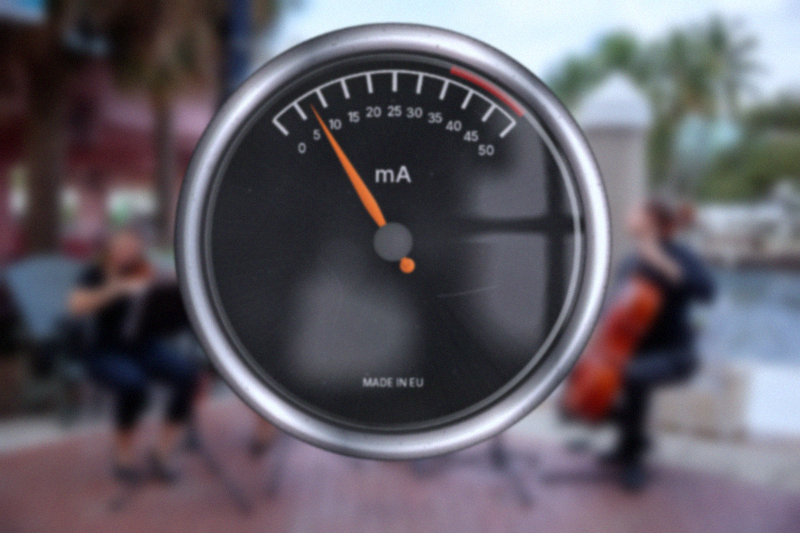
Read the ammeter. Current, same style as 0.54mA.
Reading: 7.5mA
